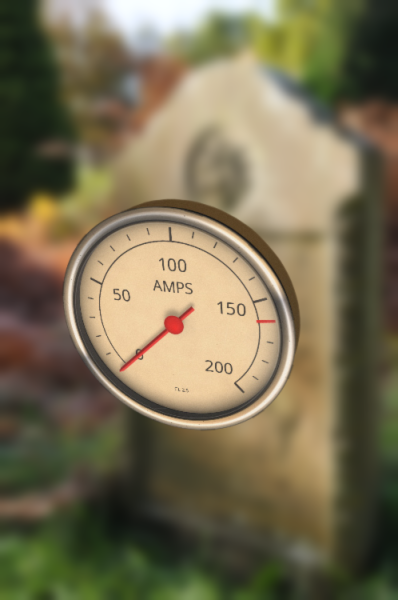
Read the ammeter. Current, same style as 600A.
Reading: 0A
